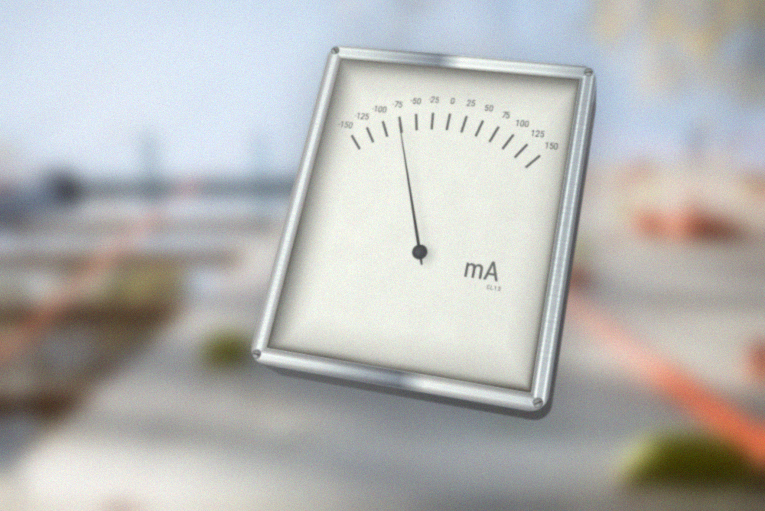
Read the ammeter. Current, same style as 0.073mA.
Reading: -75mA
